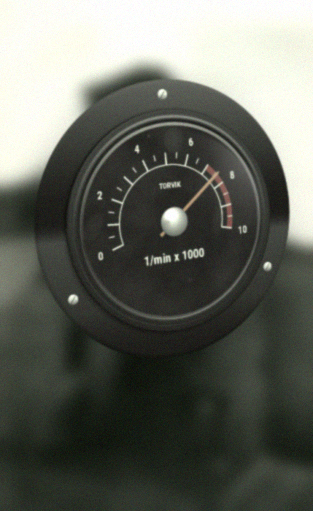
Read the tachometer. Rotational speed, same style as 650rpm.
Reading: 7500rpm
